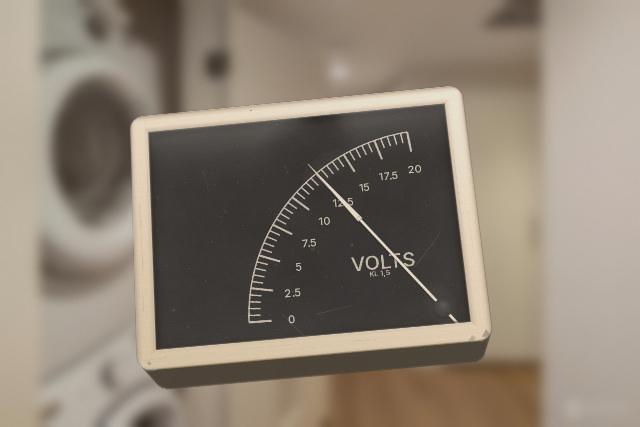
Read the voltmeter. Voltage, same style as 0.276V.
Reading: 12.5V
